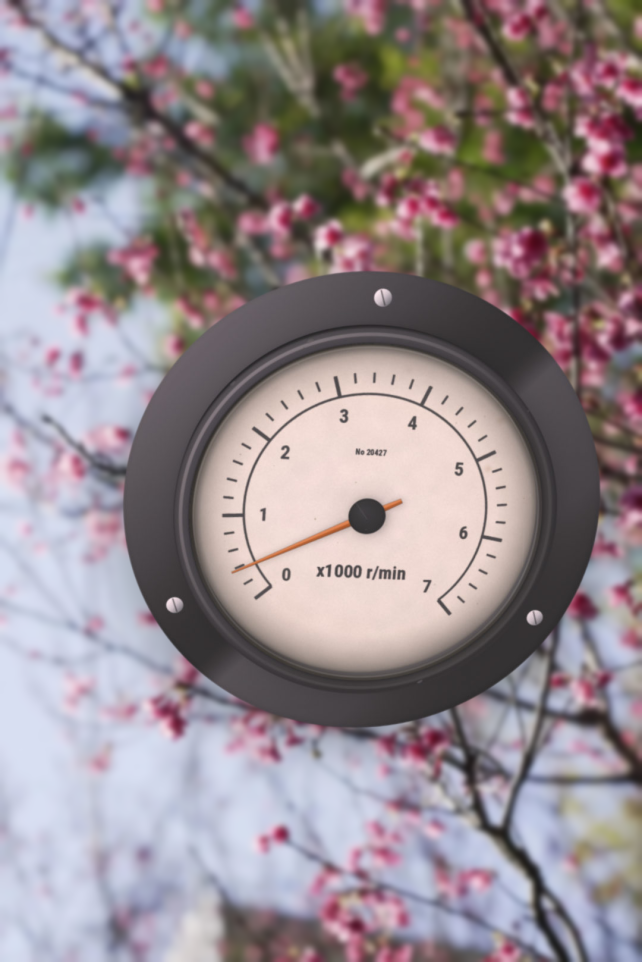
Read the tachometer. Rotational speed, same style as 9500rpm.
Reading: 400rpm
